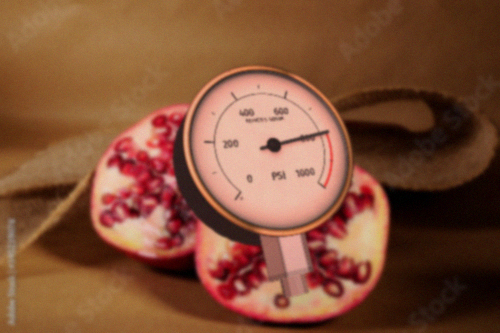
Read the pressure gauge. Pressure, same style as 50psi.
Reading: 800psi
